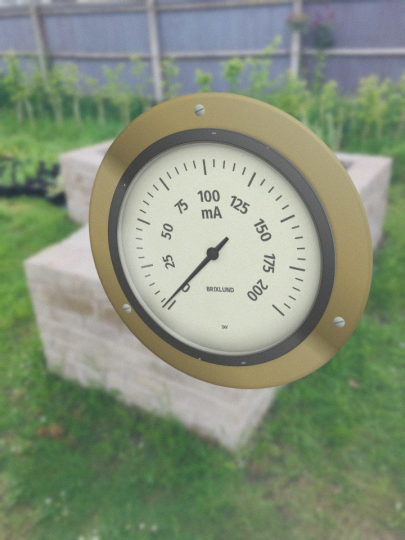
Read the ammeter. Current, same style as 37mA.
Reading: 2.5mA
